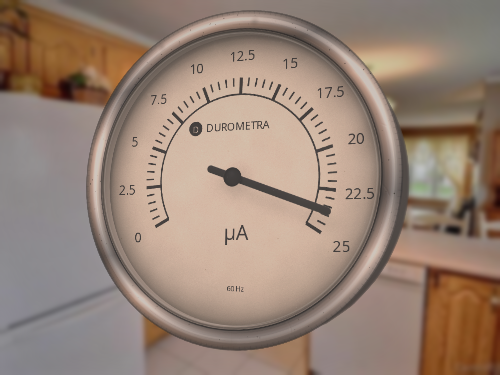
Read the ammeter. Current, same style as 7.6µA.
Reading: 23.75µA
